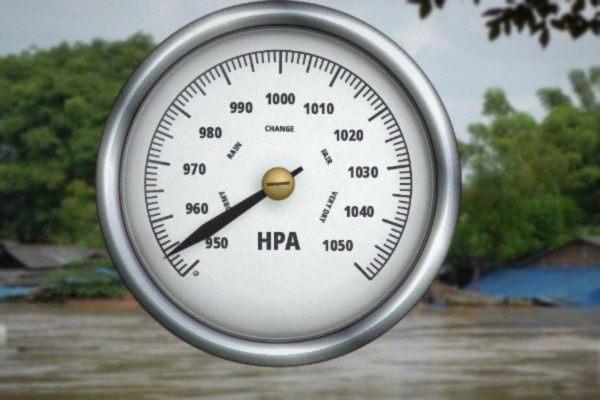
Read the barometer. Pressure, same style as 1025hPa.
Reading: 954hPa
